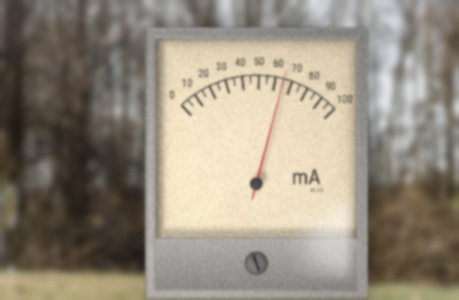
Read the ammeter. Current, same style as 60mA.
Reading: 65mA
